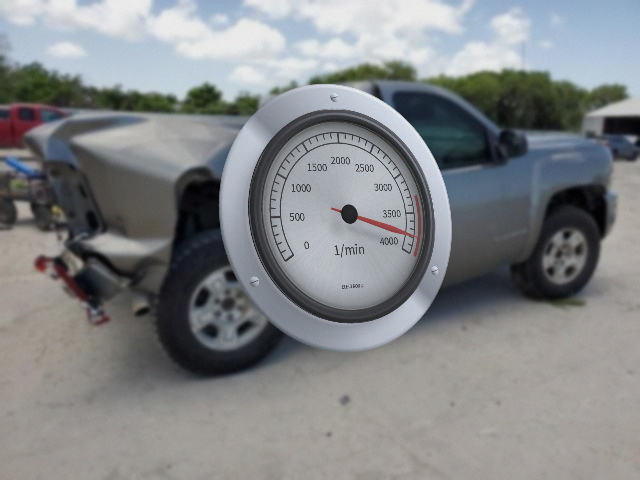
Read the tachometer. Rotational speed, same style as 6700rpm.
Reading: 3800rpm
